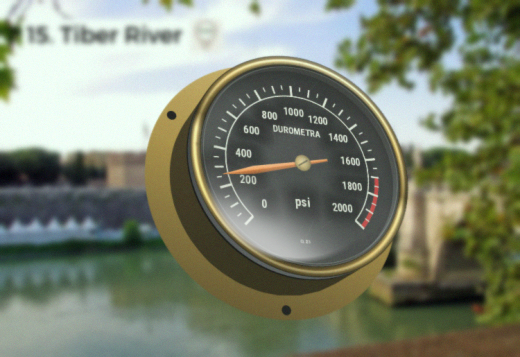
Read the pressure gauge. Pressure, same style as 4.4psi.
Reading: 250psi
